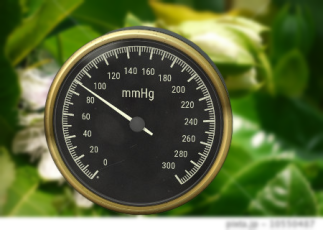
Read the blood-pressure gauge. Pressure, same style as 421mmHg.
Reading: 90mmHg
